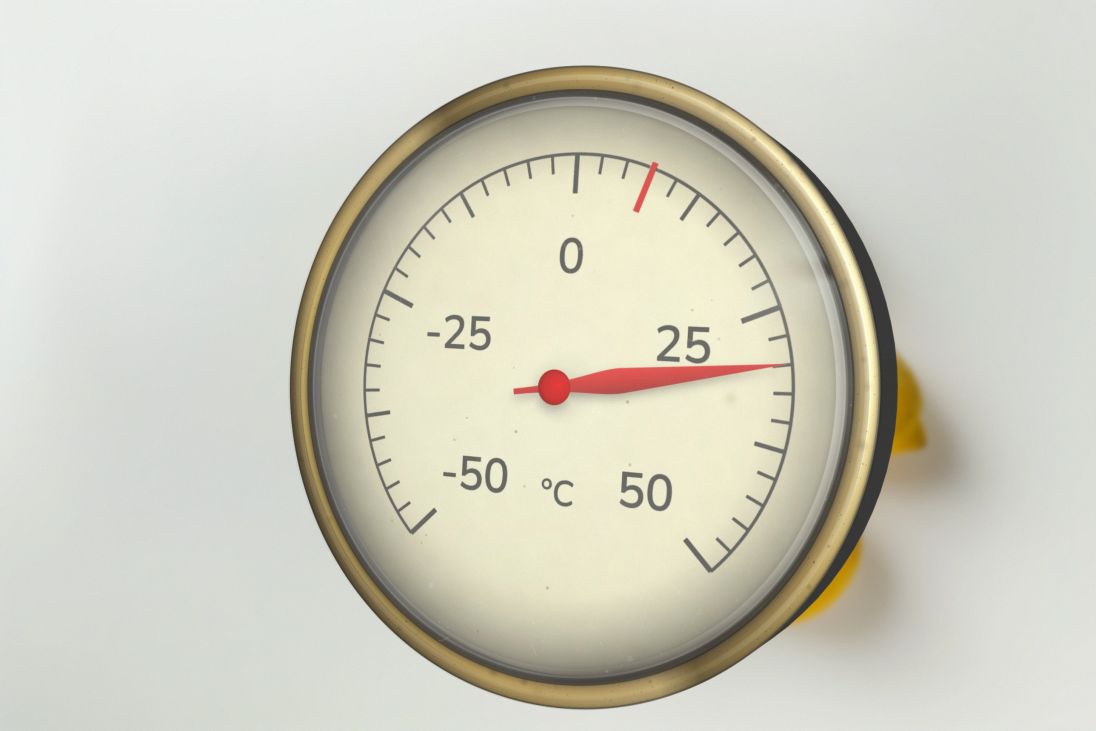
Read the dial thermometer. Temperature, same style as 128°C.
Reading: 30°C
